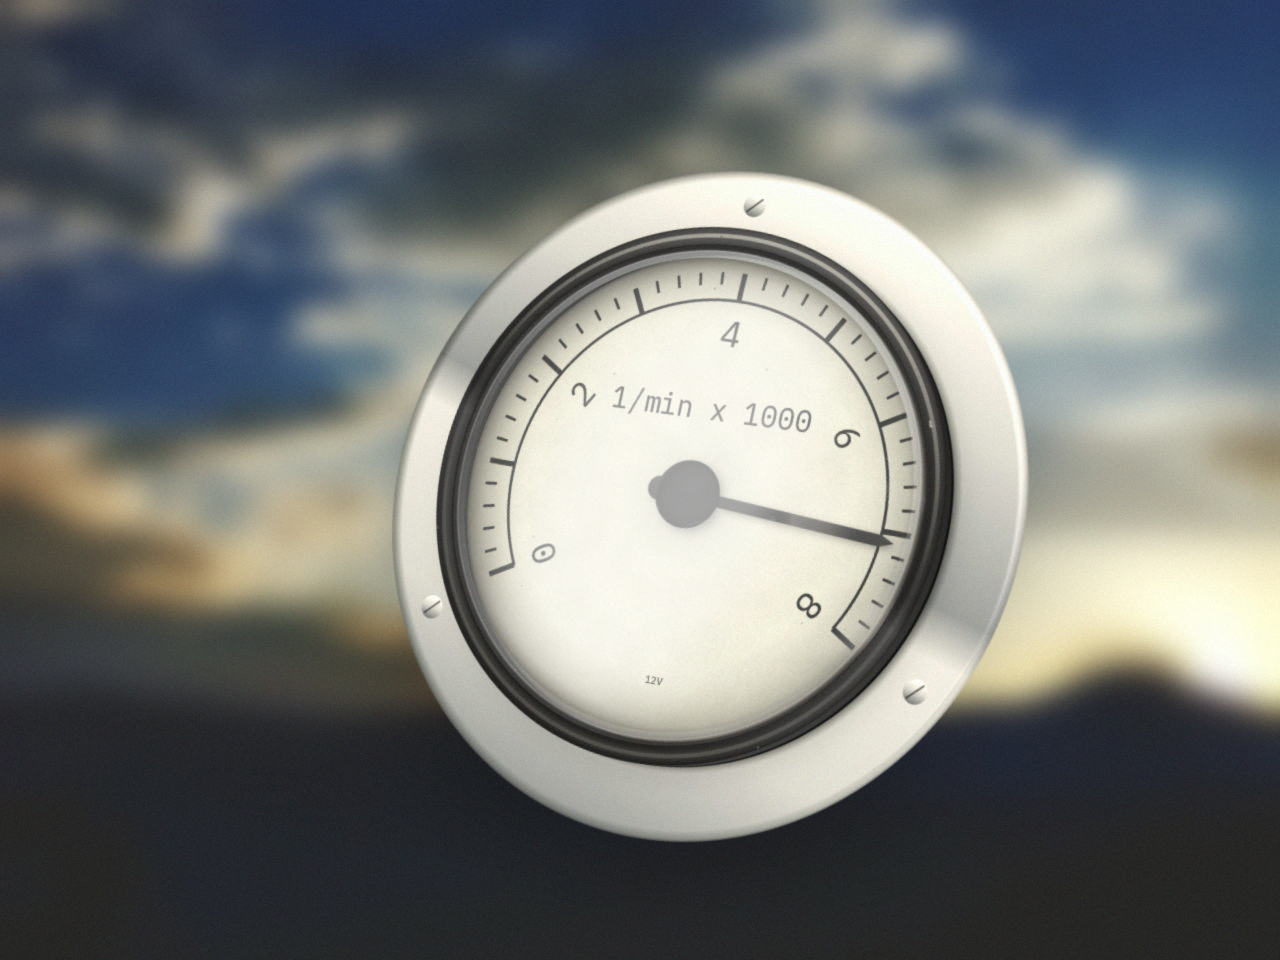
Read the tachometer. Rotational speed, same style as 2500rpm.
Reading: 7100rpm
